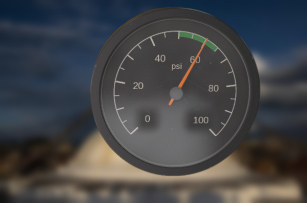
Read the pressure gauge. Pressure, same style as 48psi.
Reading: 60psi
